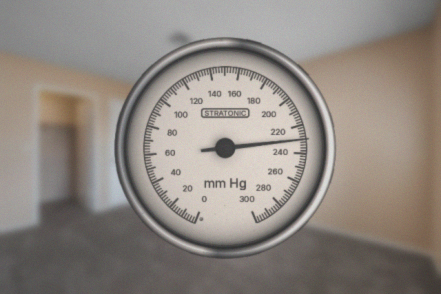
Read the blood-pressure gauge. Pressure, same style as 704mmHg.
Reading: 230mmHg
